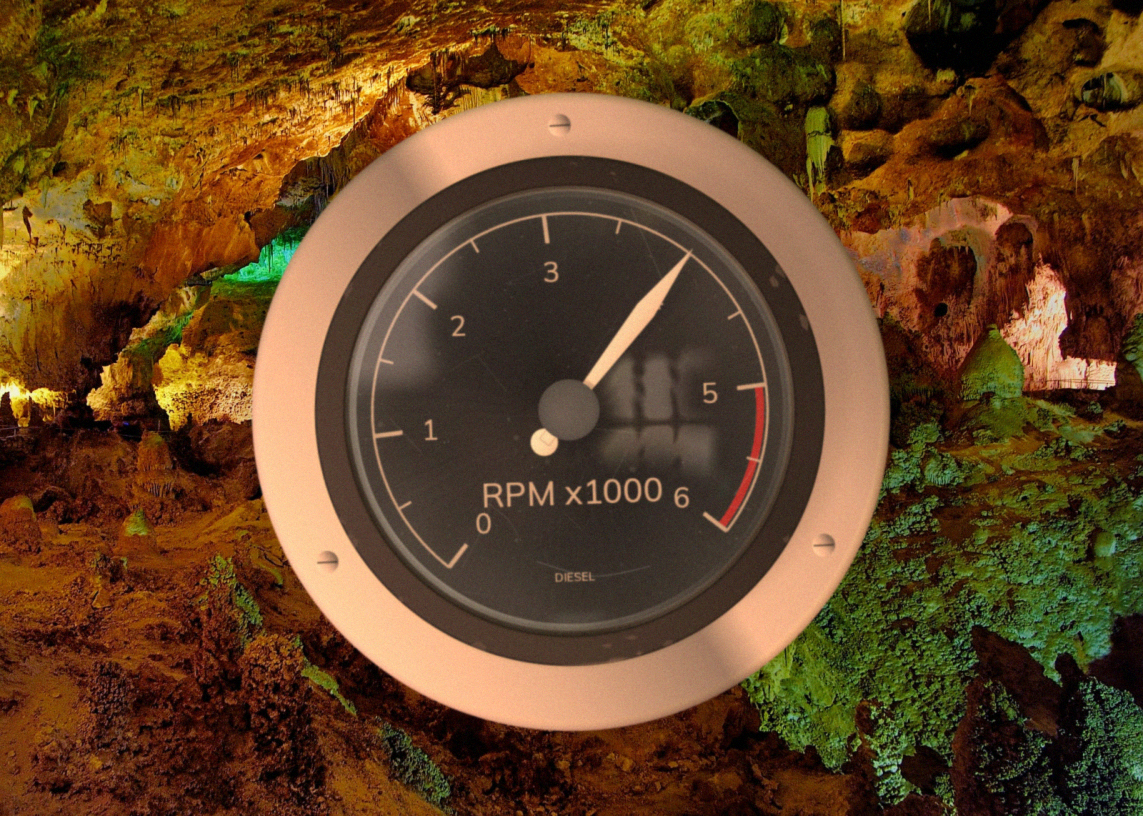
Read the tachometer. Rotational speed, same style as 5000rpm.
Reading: 4000rpm
